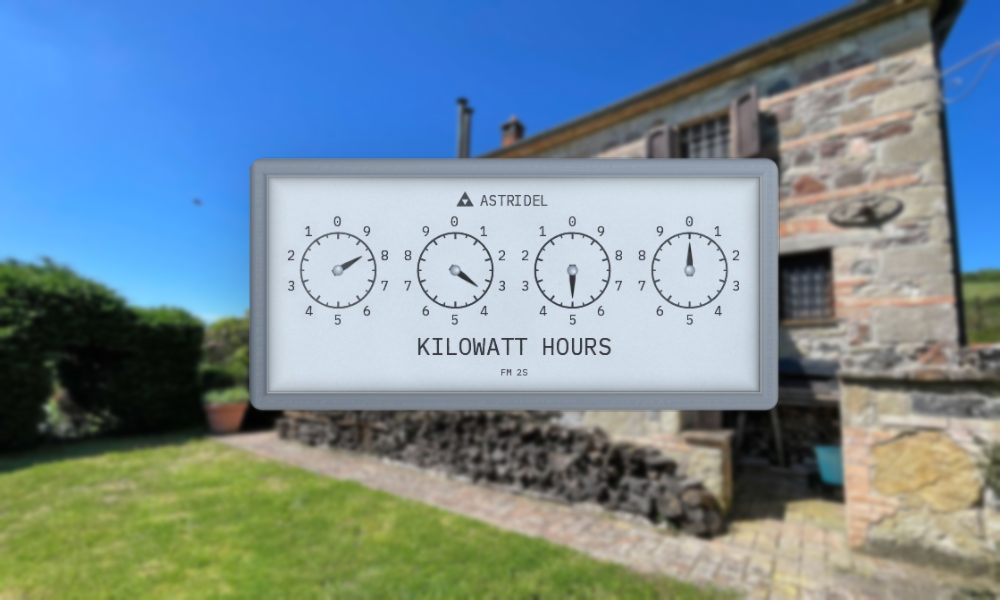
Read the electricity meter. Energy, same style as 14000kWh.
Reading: 8350kWh
